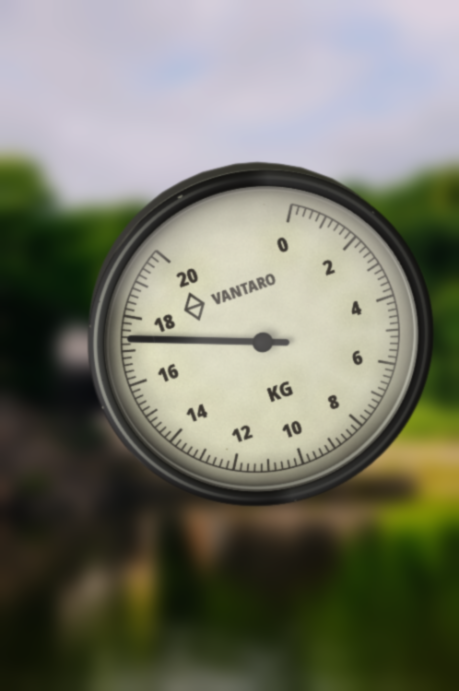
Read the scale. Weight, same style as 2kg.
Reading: 17.4kg
